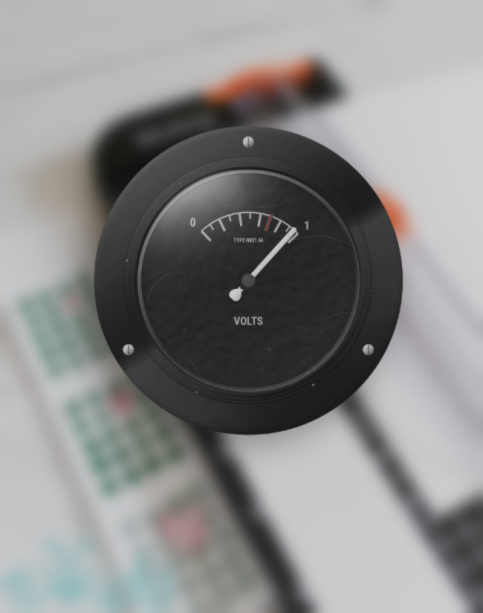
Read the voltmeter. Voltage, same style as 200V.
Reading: 0.95V
